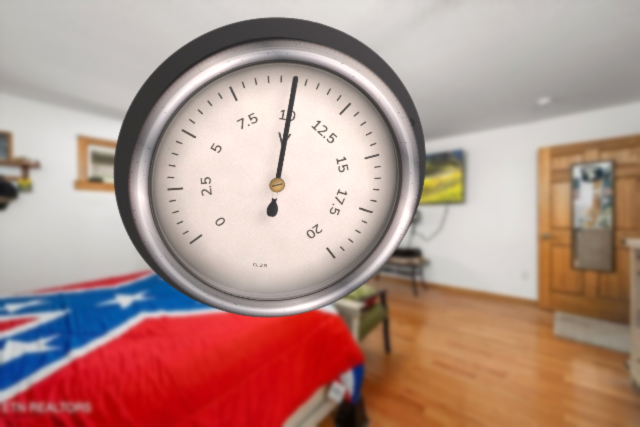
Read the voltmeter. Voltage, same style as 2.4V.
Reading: 10V
